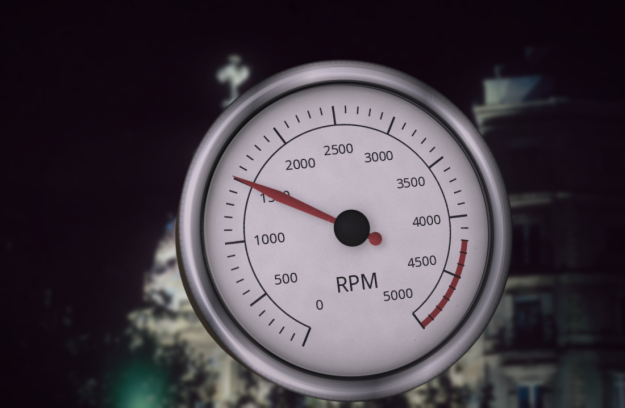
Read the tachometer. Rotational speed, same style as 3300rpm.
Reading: 1500rpm
